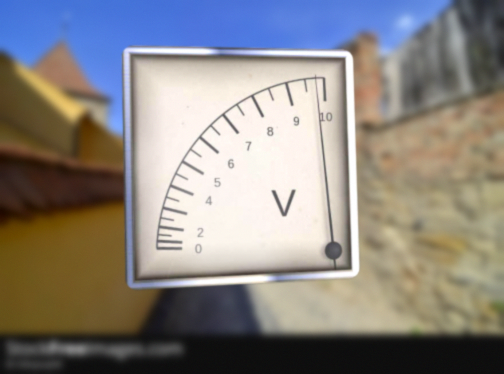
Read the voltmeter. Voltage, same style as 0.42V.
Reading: 9.75V
